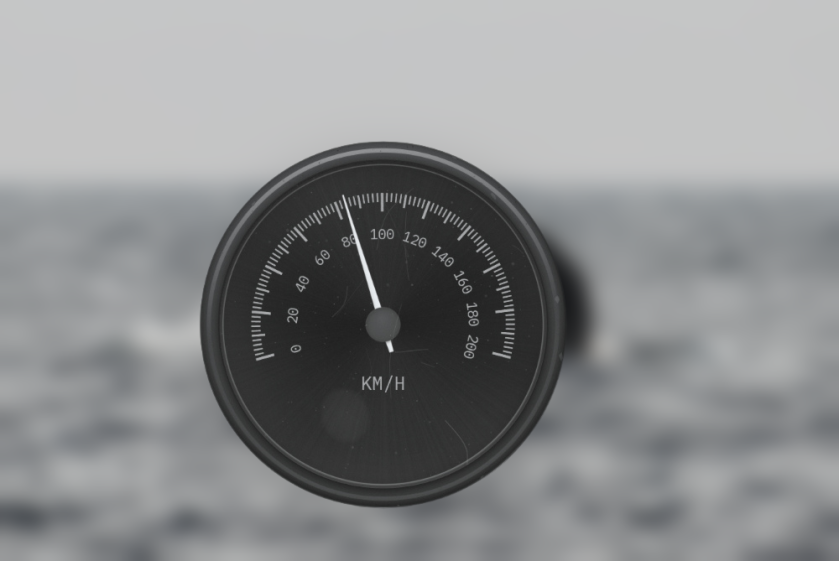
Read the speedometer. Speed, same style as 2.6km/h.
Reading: 84km/h
